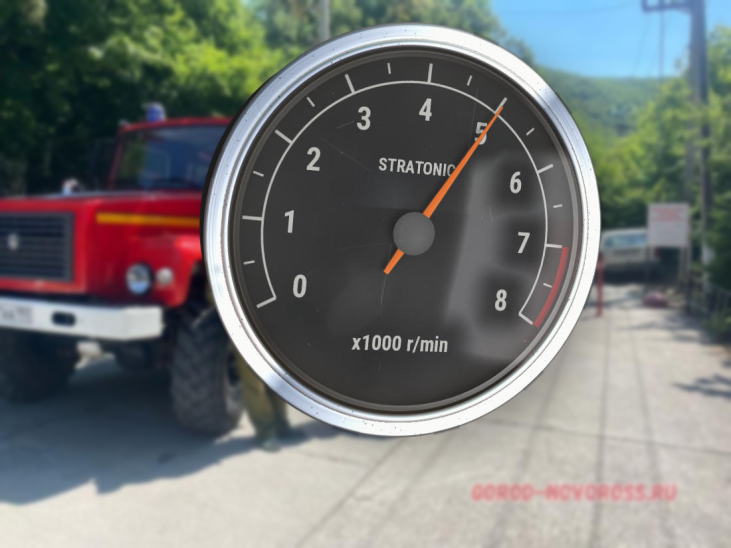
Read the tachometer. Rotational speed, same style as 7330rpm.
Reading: 5000rpm
